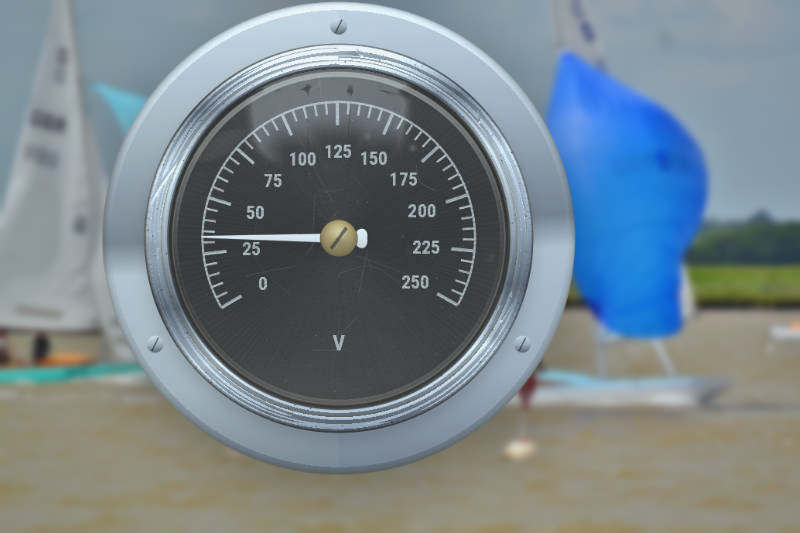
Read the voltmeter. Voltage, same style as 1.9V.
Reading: 32.5V
